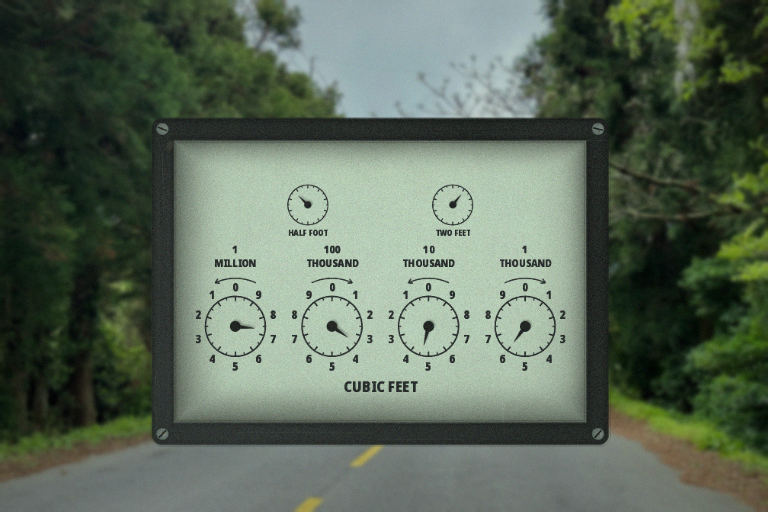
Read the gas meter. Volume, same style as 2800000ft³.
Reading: 734600ft³
